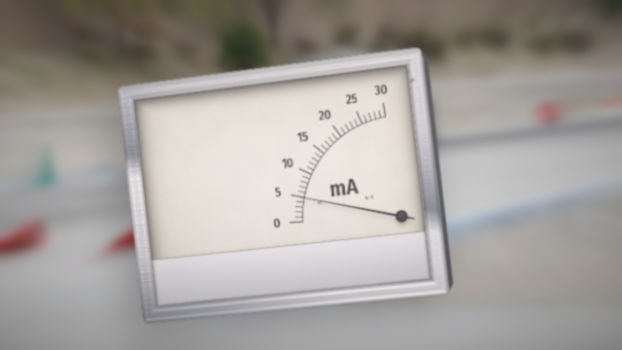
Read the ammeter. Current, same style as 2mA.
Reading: 5mA
